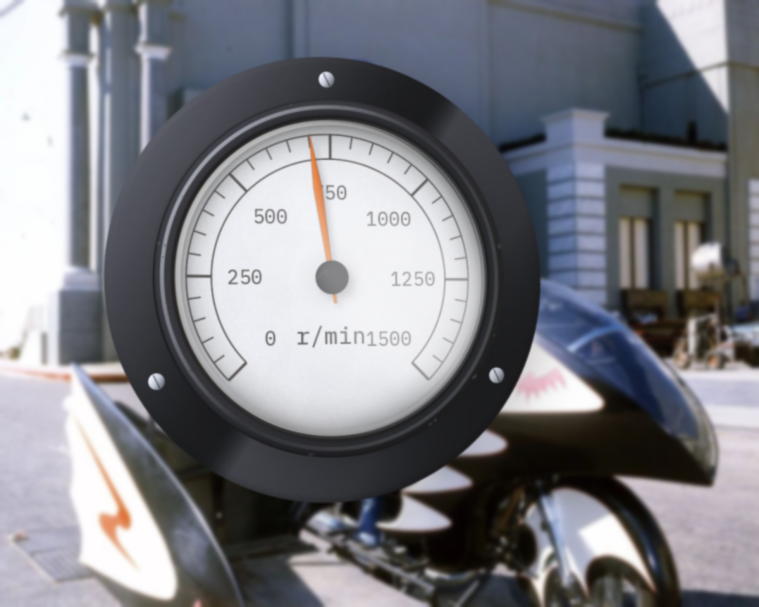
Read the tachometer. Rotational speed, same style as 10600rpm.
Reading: 700rpm
